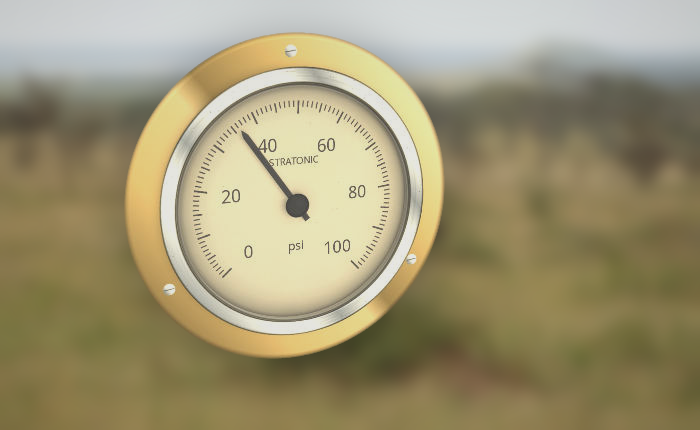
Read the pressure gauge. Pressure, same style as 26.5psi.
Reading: 36psi
